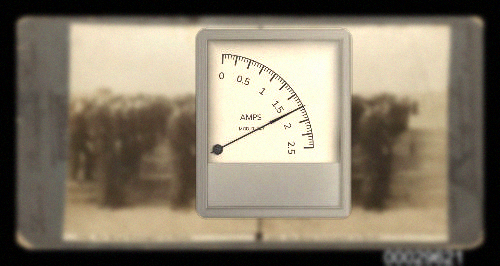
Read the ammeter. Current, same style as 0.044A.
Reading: 1.75A
